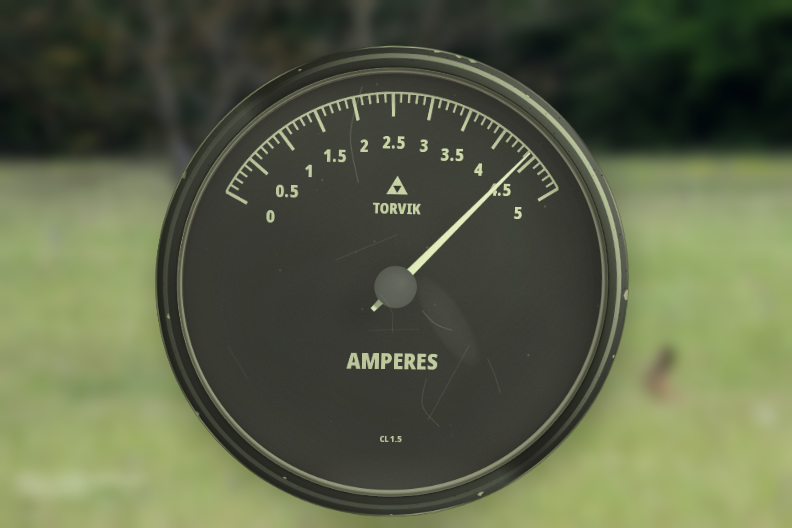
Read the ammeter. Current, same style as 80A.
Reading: 4.4A
